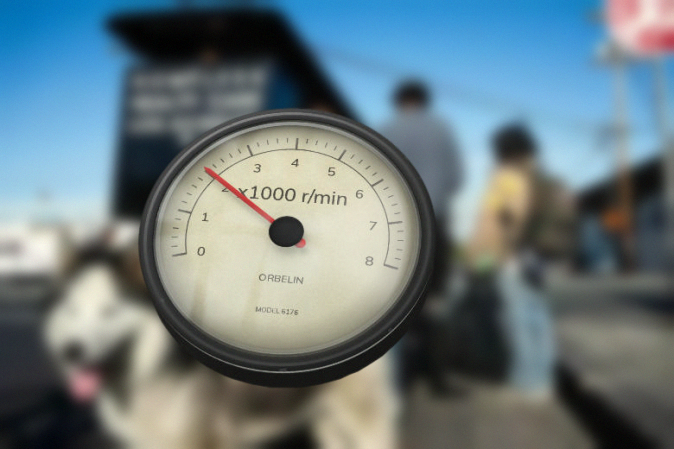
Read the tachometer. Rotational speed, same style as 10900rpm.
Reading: 2000rpm
